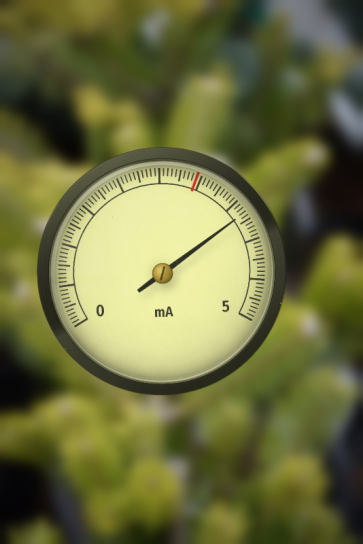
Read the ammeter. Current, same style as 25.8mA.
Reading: 3.65mA
